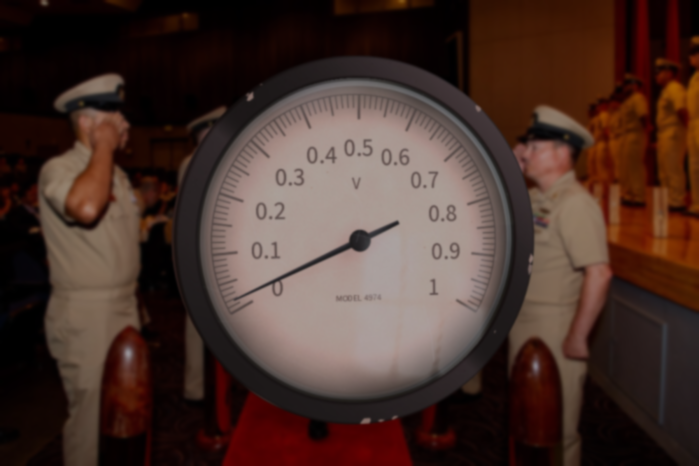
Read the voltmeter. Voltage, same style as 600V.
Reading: 0.02V
